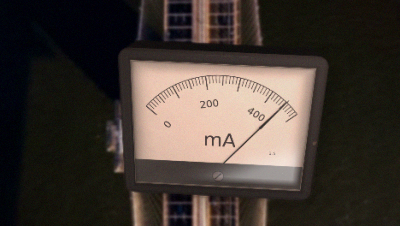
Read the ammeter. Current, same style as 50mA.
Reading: 450mA
